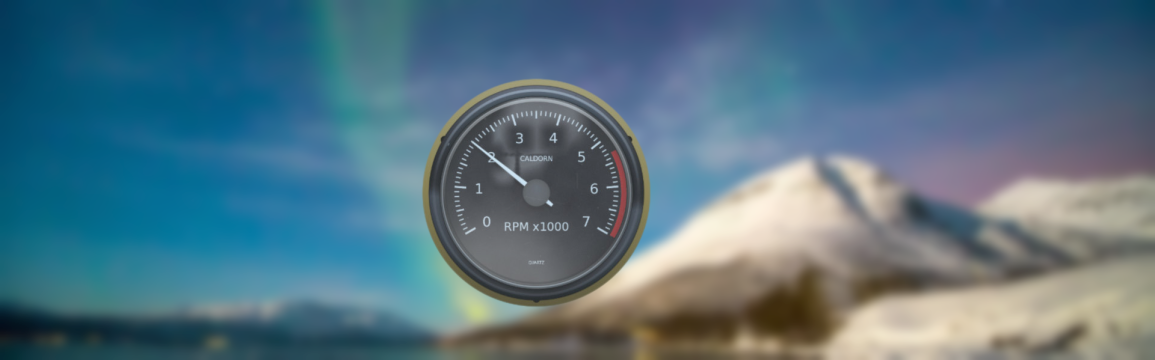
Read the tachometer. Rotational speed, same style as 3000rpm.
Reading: 2000rpm
